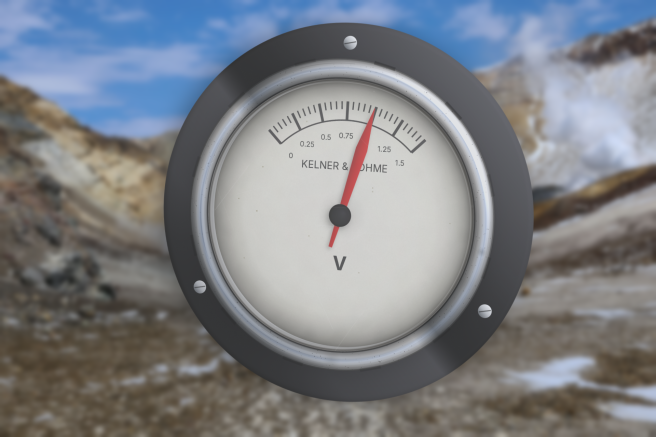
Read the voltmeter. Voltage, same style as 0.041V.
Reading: 1V
